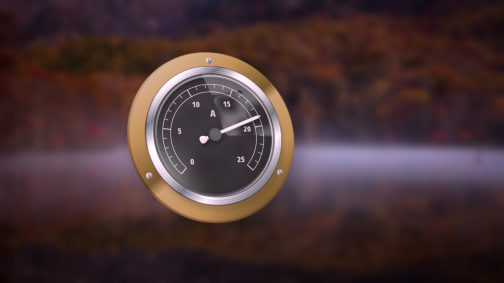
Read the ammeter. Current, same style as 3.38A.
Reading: 19A
